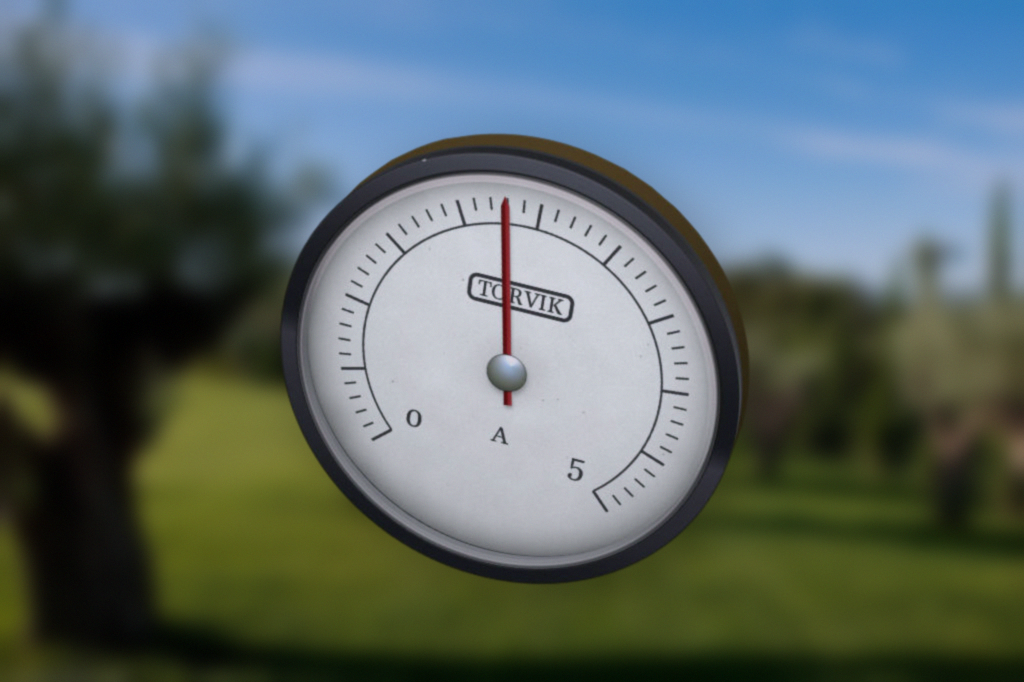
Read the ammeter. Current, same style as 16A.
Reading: 2.3A
